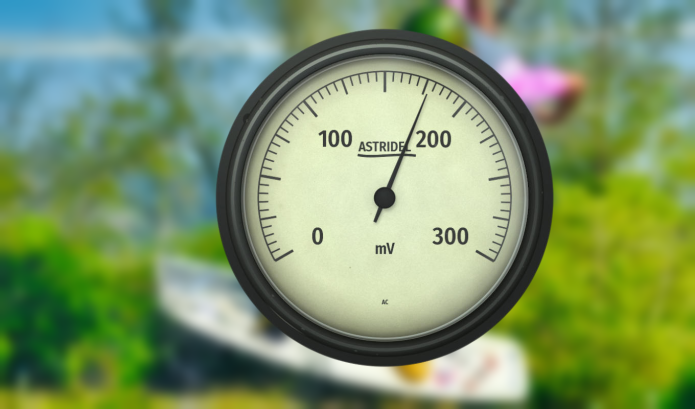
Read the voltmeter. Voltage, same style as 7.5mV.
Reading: 177.5mV
